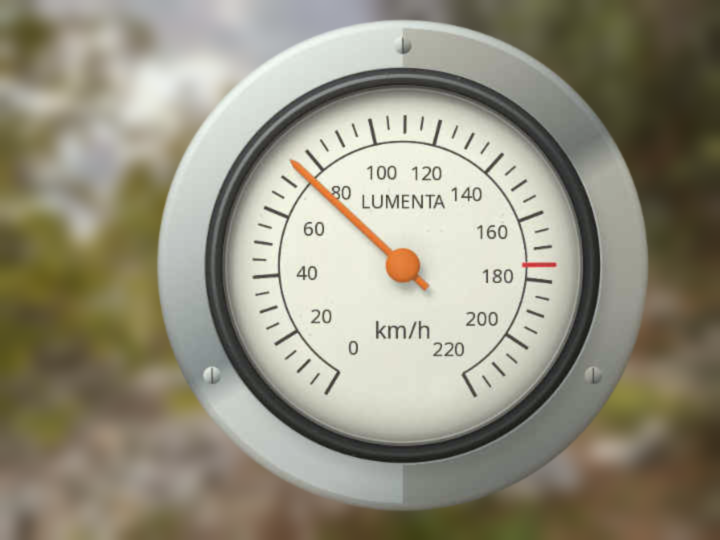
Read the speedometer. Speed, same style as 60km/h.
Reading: 75km/h
